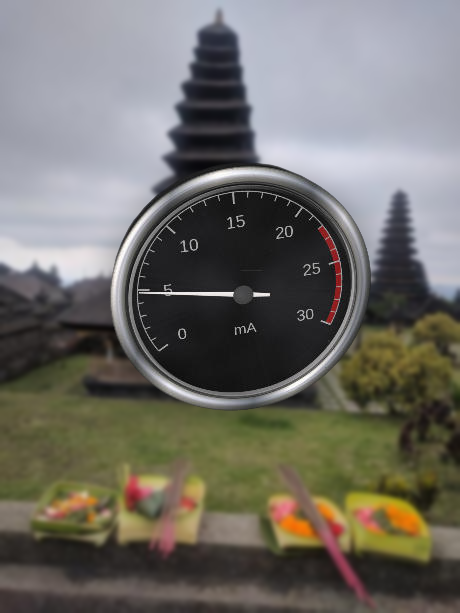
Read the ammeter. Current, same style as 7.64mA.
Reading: 5mA
